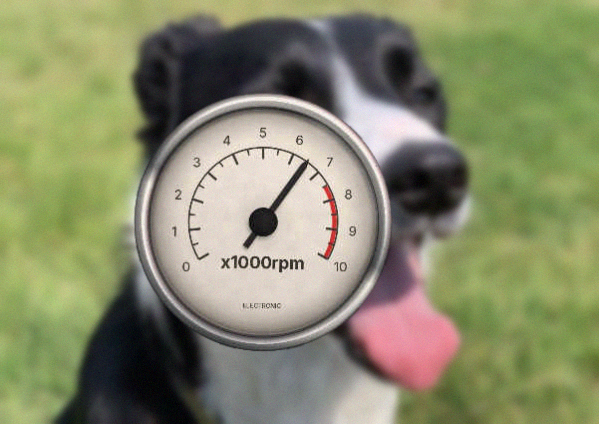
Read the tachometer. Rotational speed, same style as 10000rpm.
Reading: 6500rpm
